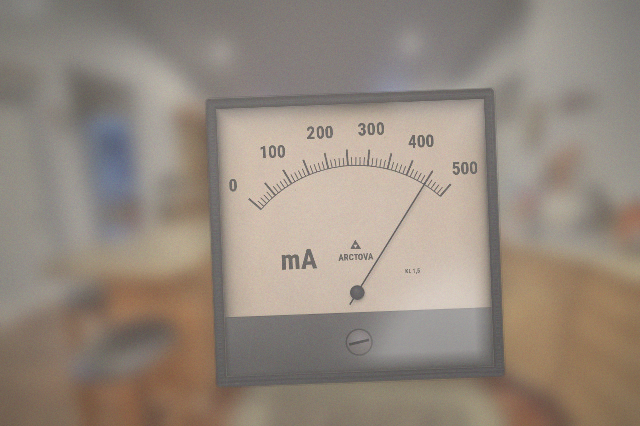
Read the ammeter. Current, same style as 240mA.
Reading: 450mA
